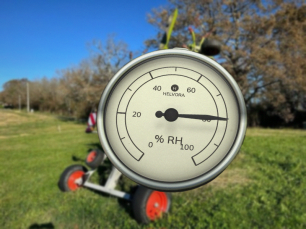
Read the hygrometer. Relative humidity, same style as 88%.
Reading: 80%
